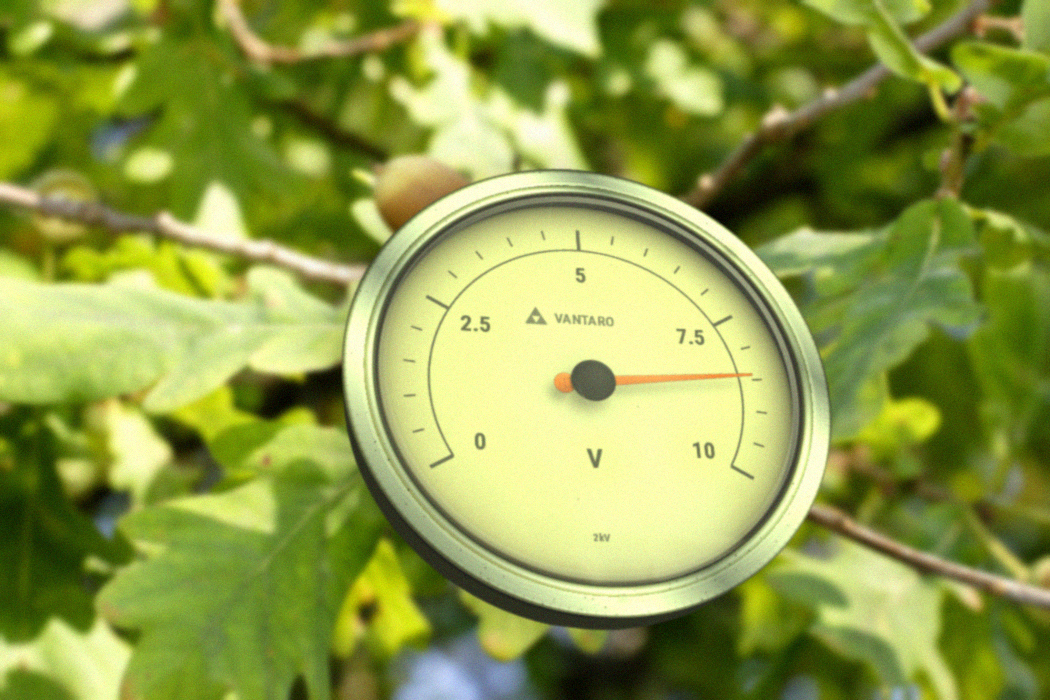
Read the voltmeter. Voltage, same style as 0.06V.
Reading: 8.5V
